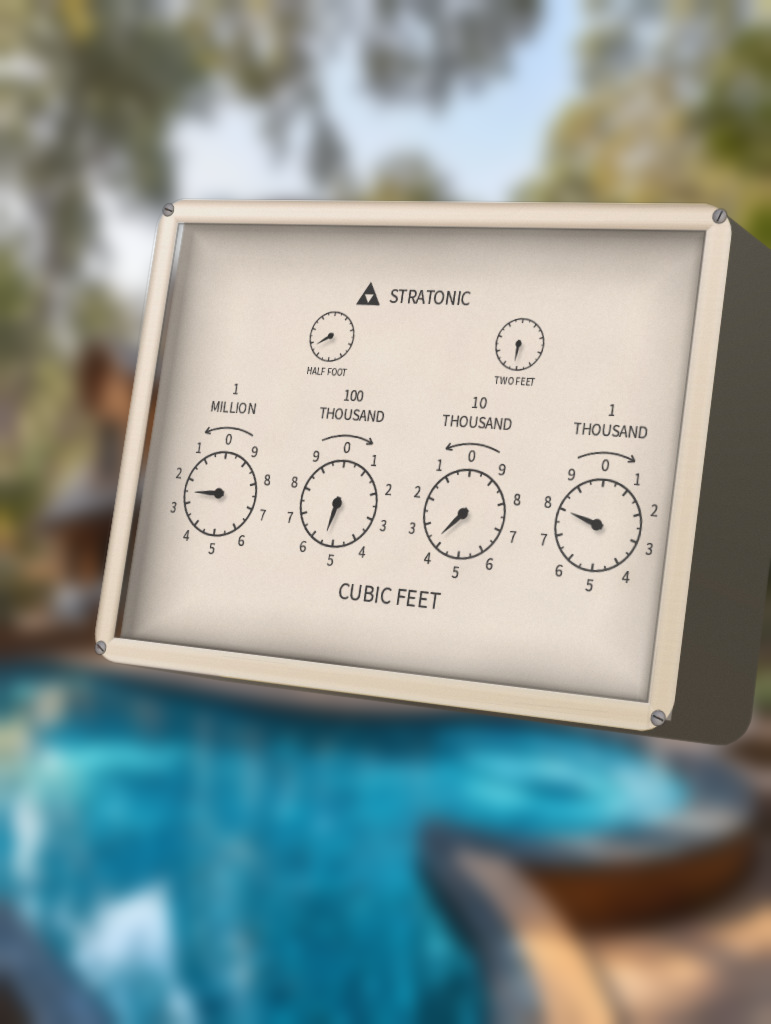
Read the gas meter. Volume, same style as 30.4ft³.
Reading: 253800ft³
